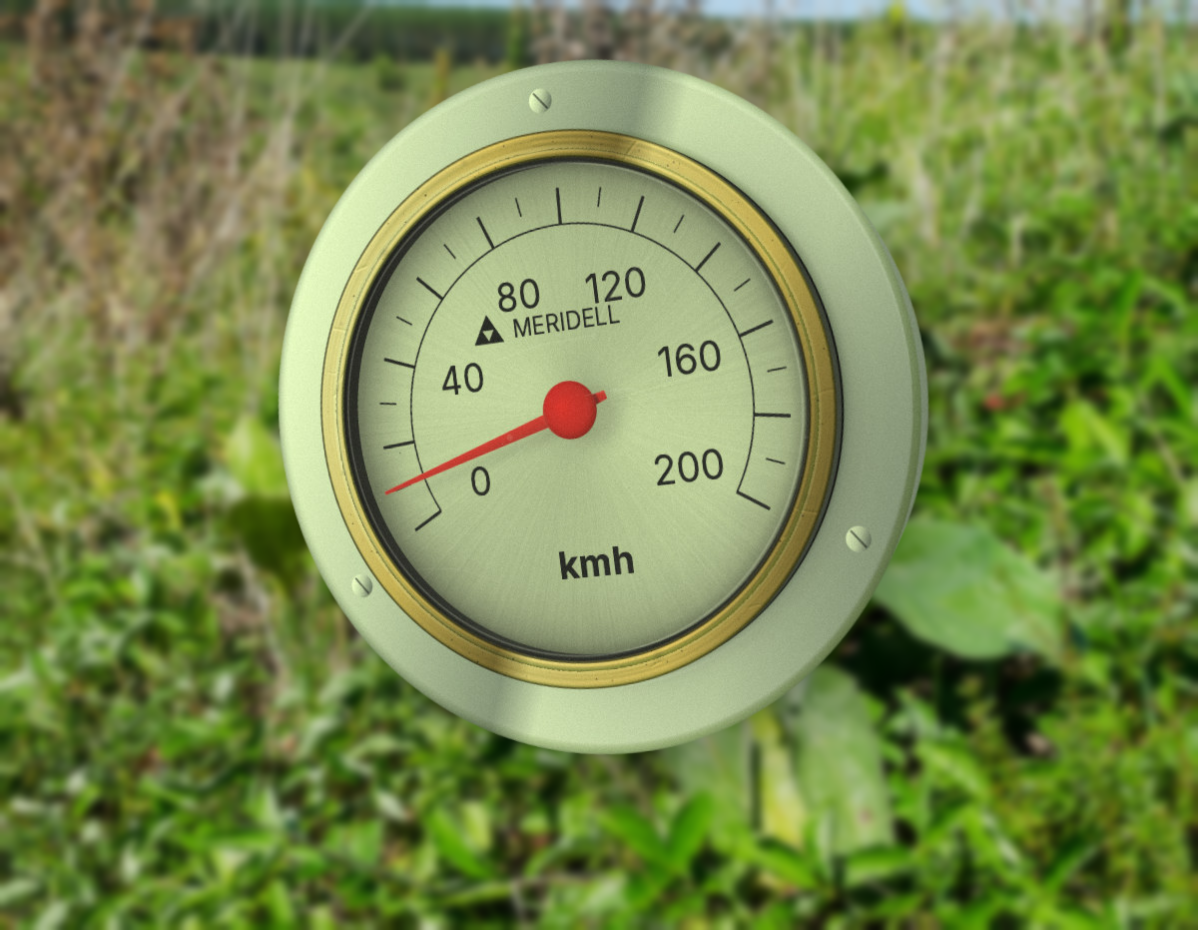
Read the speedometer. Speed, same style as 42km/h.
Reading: 10km/h
